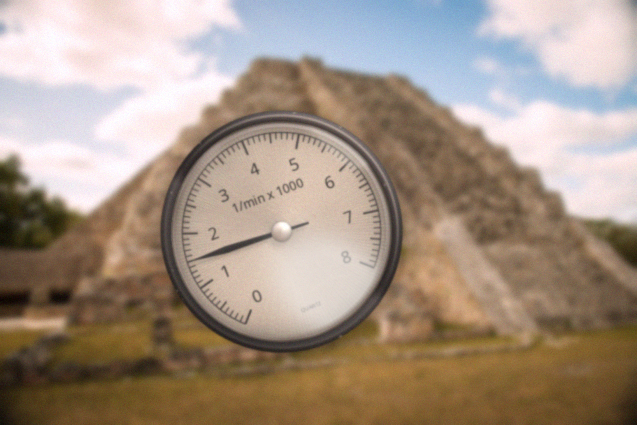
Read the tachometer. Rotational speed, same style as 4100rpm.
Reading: 1500rpm
